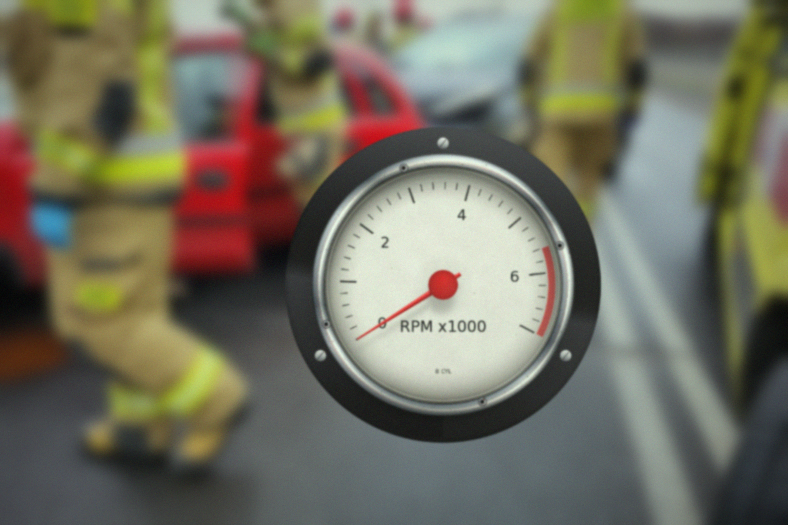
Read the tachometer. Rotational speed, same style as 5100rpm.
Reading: 0rpm
